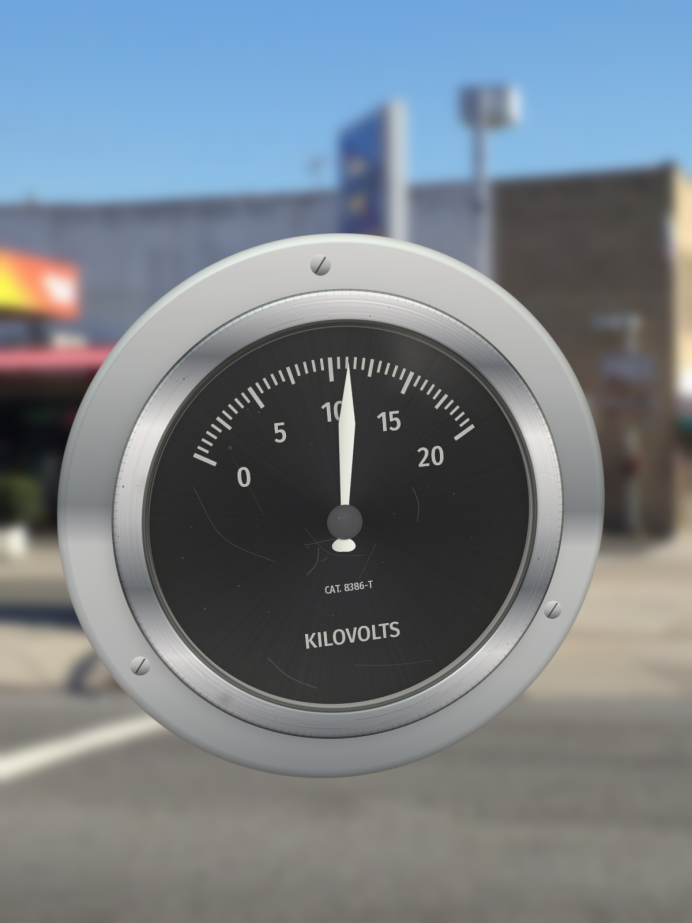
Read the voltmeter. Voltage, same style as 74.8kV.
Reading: 11kV
